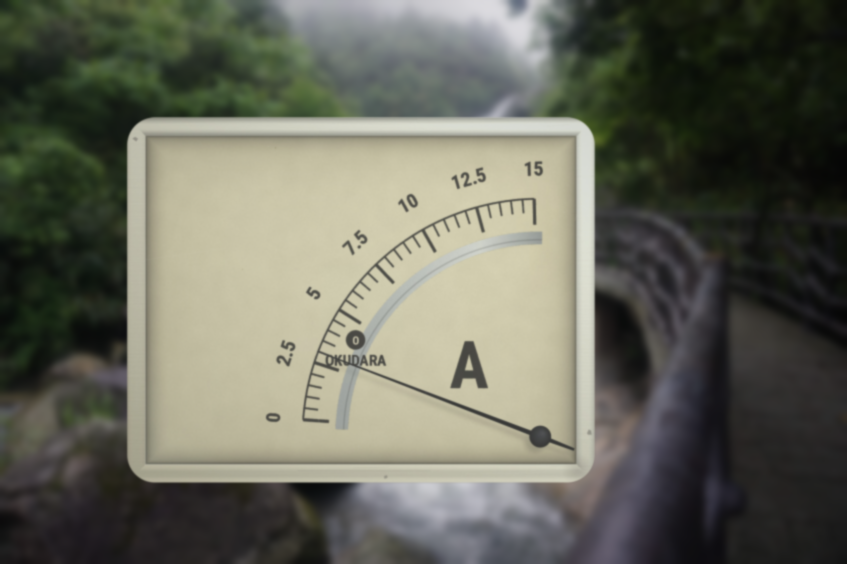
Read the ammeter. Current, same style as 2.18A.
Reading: 3A
